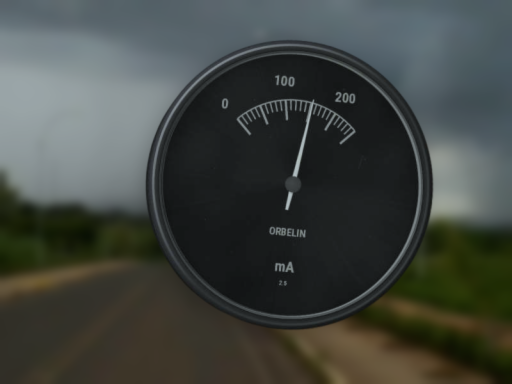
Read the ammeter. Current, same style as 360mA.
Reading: 150mA
